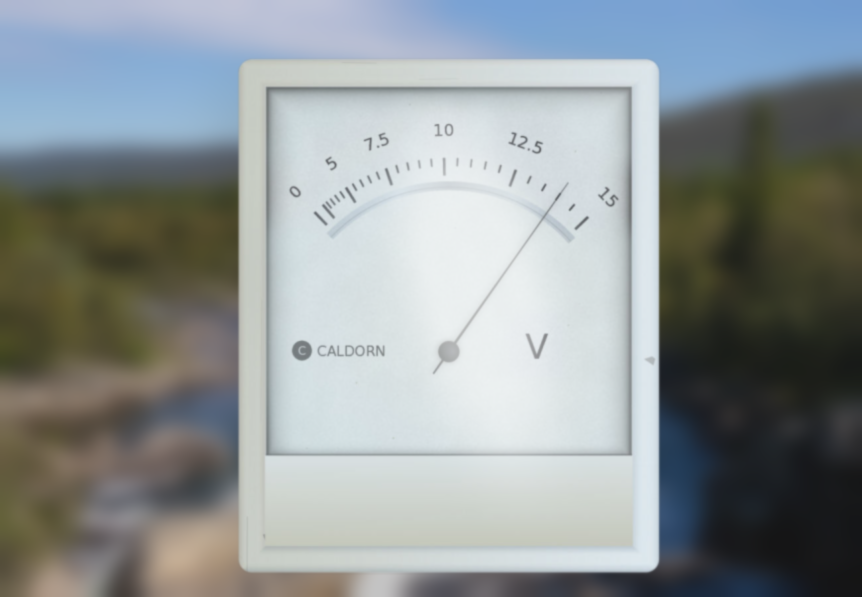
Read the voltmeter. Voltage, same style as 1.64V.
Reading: 14V
